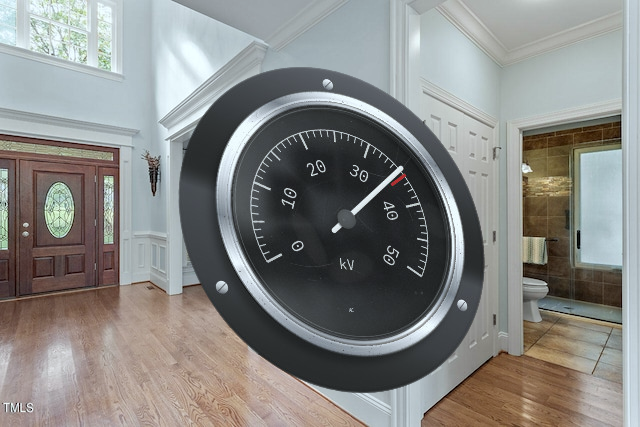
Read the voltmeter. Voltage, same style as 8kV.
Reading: 35kV
